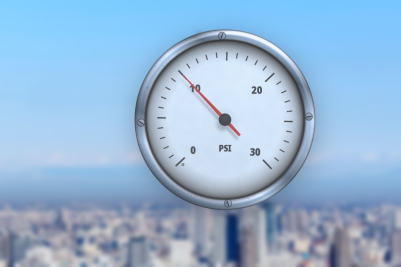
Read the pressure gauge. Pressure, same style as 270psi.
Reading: 10psi
